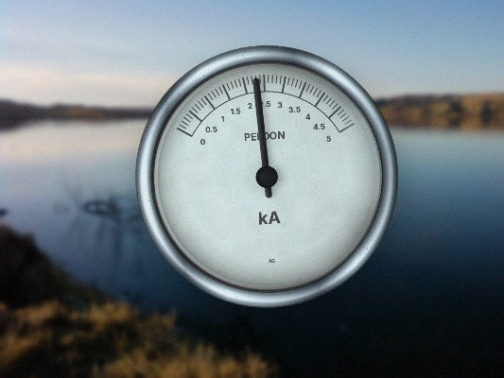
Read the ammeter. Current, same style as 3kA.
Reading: 2.3kA
